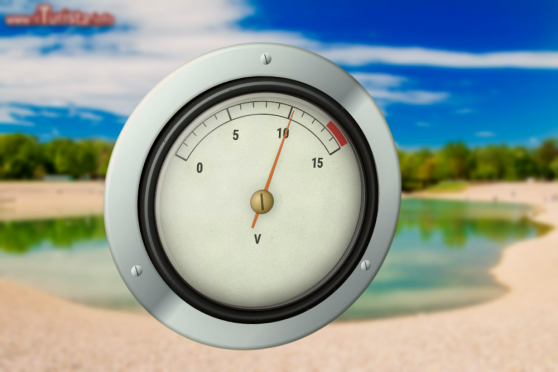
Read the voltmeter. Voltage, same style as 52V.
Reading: 10V
